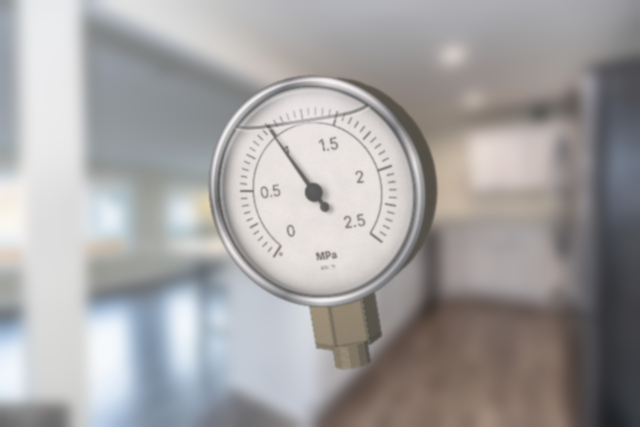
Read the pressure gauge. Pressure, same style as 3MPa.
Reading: 1MPa
